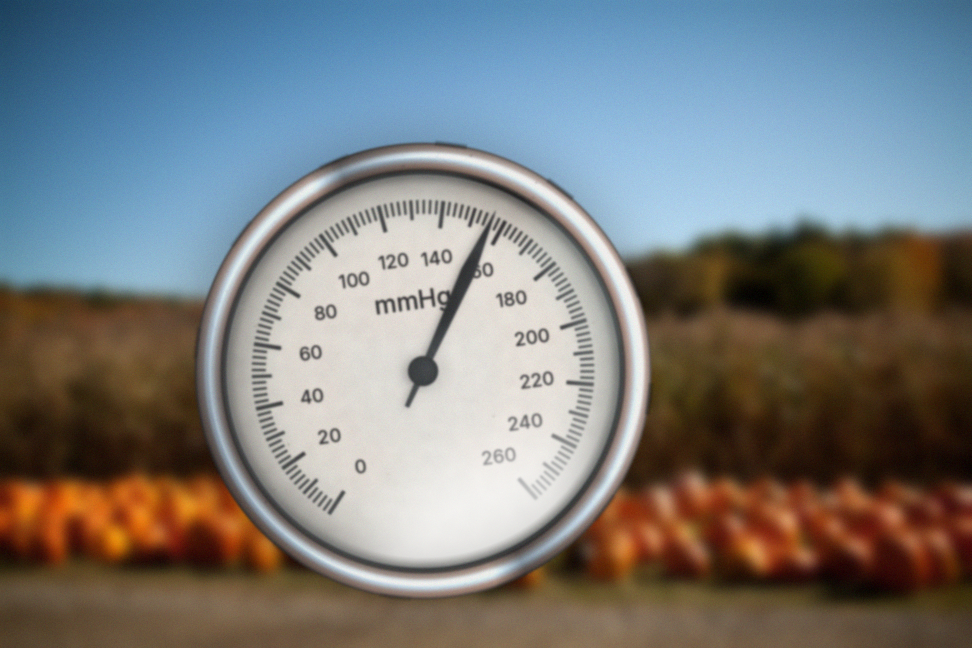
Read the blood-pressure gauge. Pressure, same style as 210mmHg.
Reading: 156mmHg
